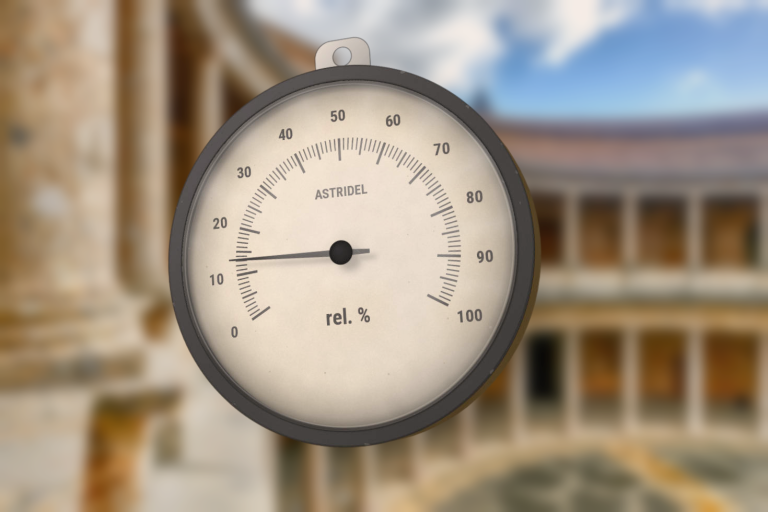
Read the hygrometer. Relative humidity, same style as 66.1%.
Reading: 13%
